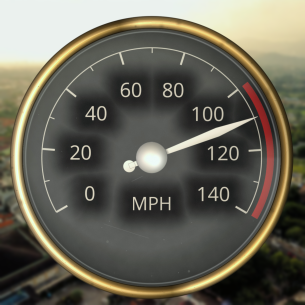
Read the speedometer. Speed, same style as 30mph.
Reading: 110mph
